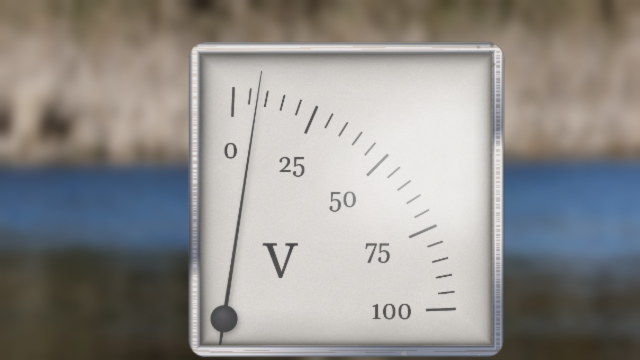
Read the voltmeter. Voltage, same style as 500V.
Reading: 7.5V
